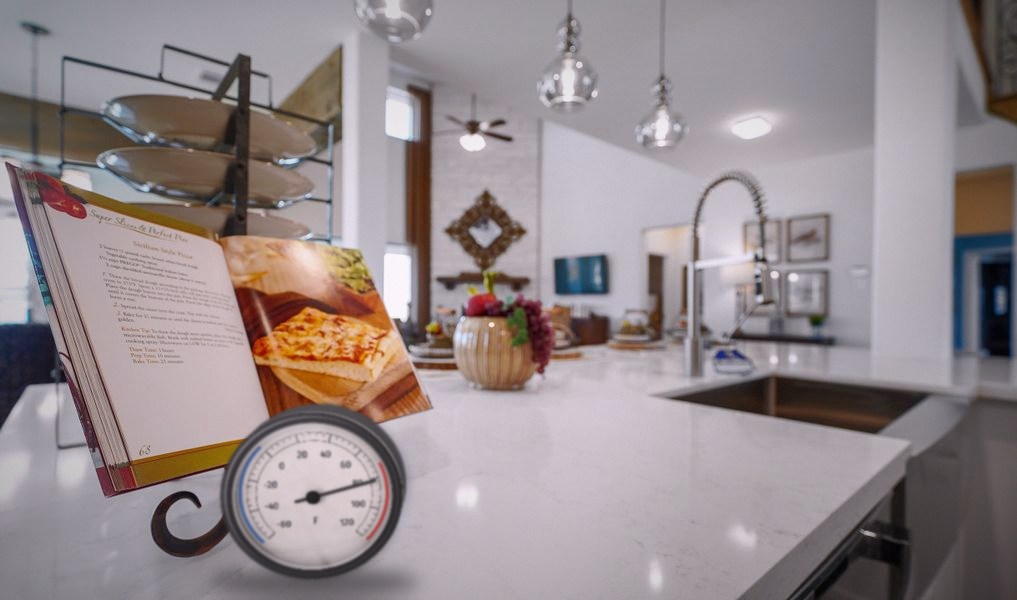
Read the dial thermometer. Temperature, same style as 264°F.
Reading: 80°F
